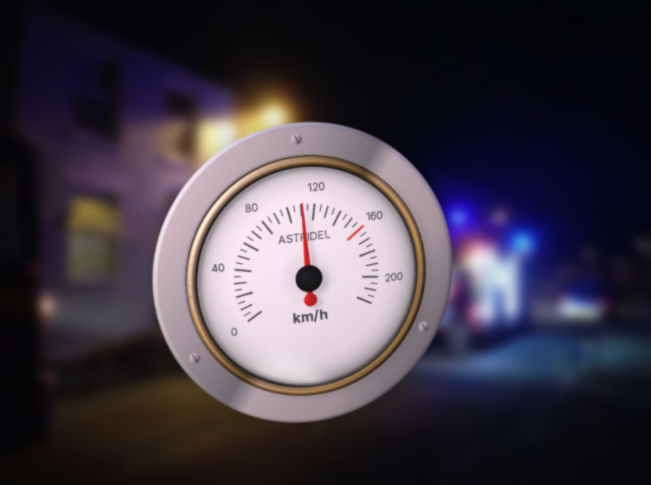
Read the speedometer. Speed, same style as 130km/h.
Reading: 110km/h
